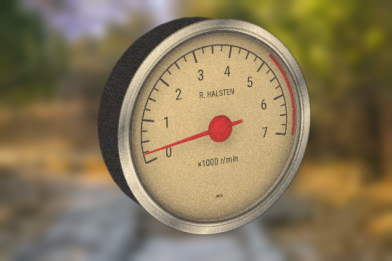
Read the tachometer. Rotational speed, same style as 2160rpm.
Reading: 250rpm
